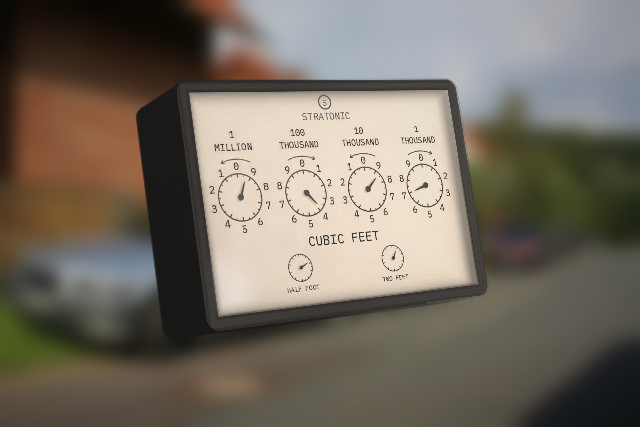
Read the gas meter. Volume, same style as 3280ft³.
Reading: 938700ft³
